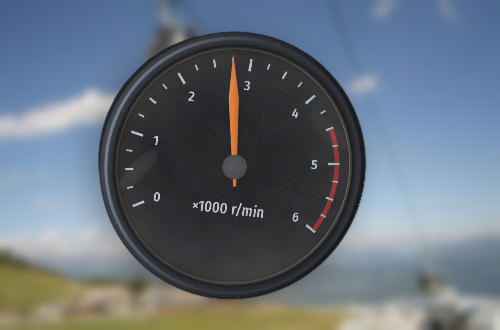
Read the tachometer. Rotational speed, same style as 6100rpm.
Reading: 2750rpm
